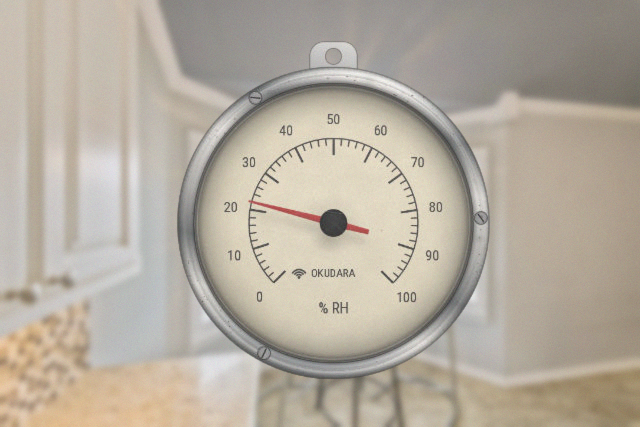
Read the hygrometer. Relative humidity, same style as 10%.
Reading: 22%
